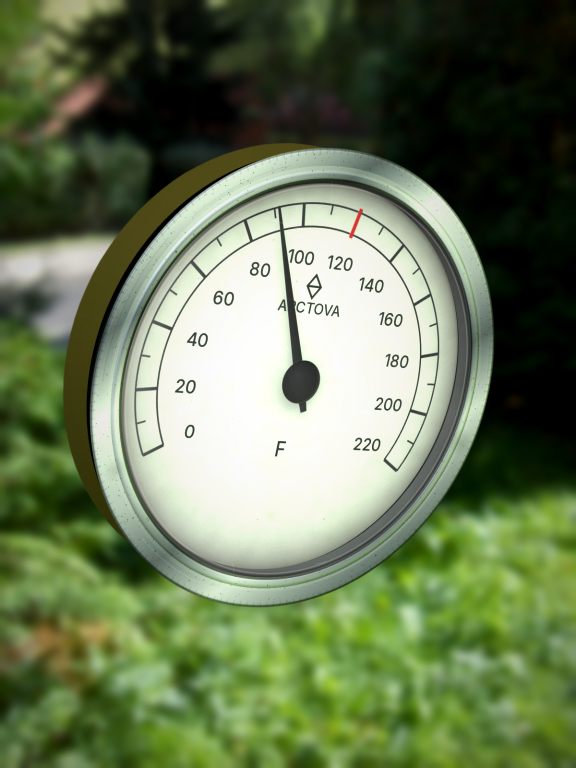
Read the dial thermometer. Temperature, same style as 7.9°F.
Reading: 90°F
